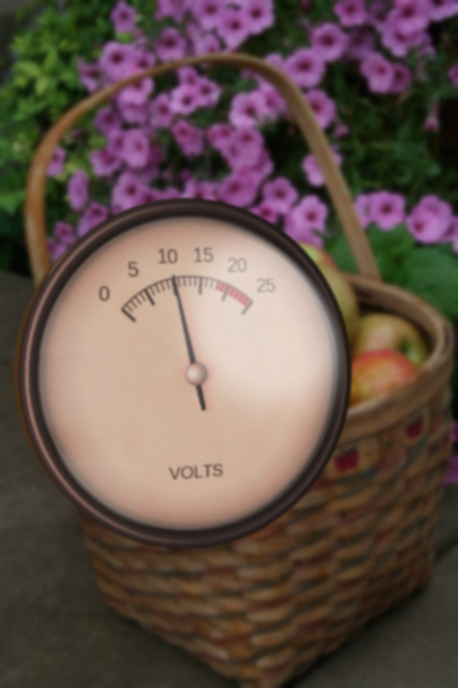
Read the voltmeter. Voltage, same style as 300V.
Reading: 10V
